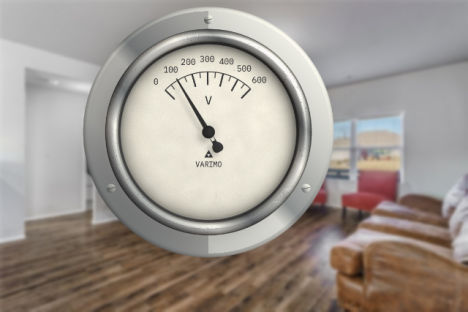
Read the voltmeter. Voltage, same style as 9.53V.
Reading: 100V
